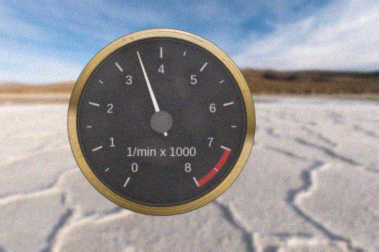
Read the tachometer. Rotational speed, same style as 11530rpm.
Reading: 3500rpm
